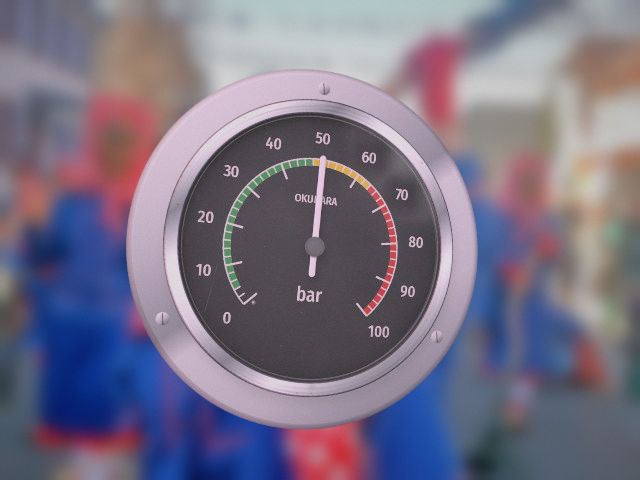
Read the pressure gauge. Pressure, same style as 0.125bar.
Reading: 50bar
